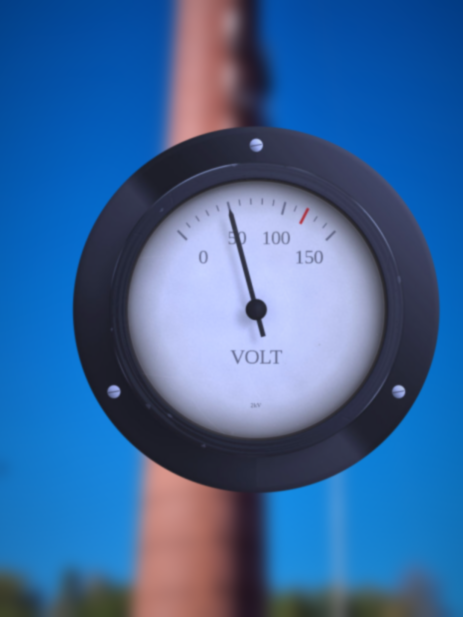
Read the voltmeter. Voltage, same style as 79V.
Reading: 50V
